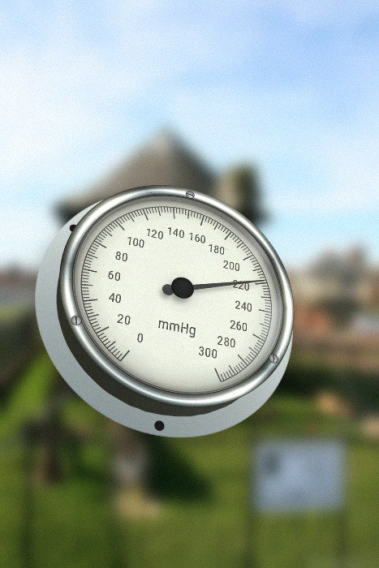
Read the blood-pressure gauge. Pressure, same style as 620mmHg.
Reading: 220mmHg
